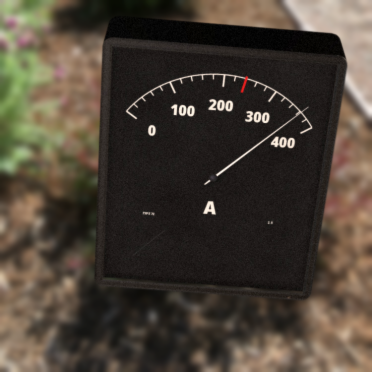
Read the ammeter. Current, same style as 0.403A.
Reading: 360A
